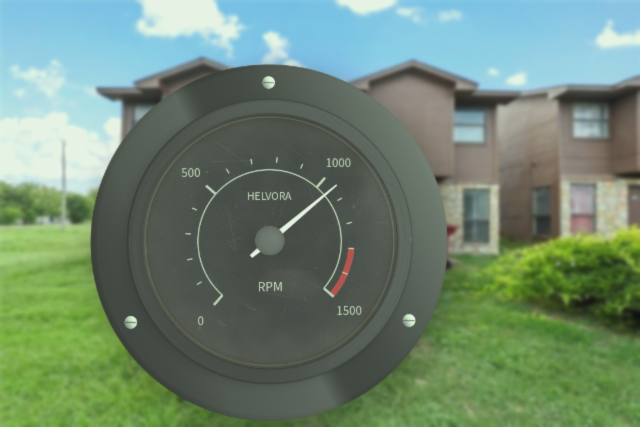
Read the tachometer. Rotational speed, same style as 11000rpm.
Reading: 1050rpm
